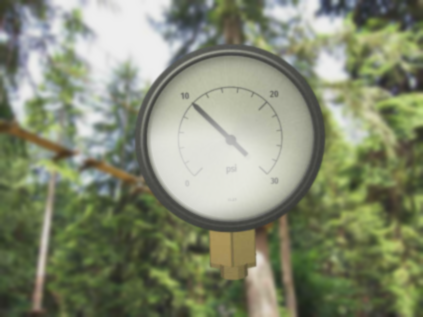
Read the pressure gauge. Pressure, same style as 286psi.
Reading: 10psi
